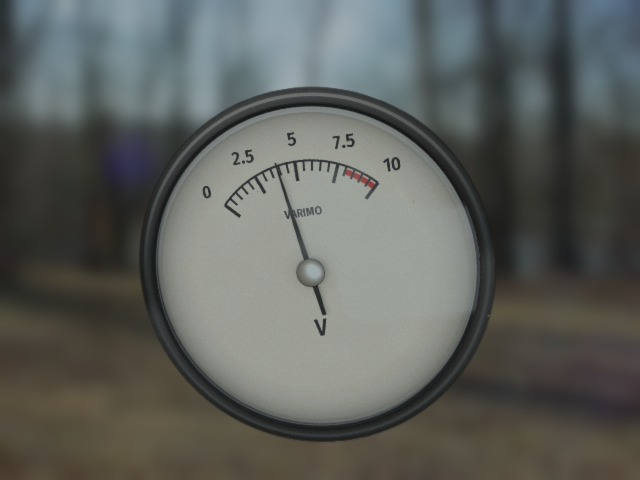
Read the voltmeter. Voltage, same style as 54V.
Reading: 4V
